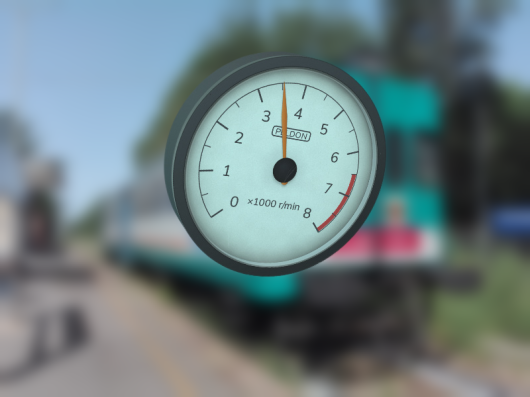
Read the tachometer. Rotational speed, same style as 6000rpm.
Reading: 3500rpm
